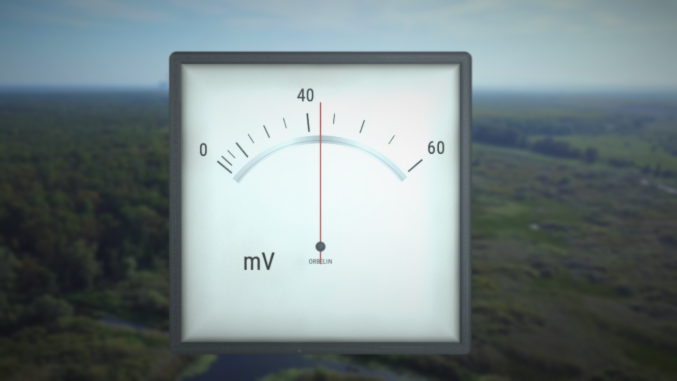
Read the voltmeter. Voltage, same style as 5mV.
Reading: 42.5mV
